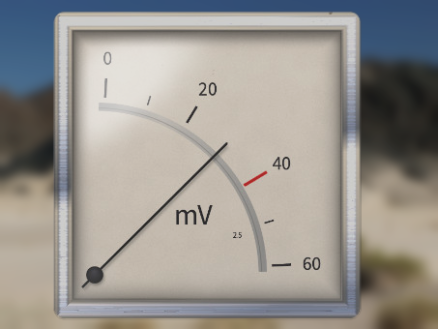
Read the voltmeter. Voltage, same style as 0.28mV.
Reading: 30mV
